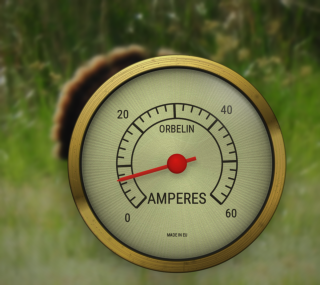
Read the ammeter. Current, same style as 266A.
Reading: 7A
